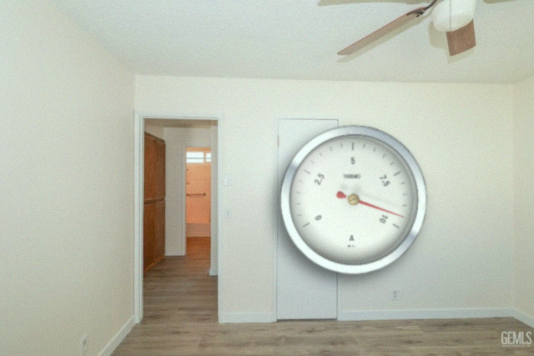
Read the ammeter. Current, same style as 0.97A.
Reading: 9.5A
